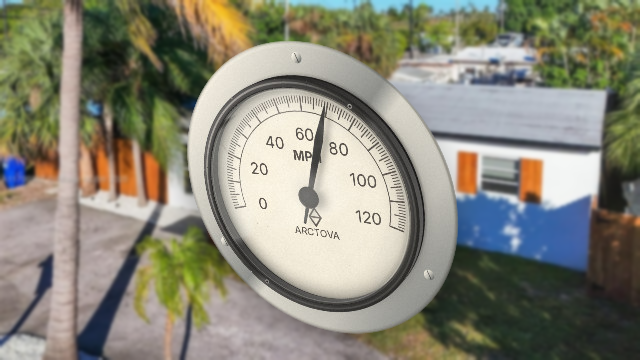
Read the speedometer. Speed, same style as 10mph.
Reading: 70mph
